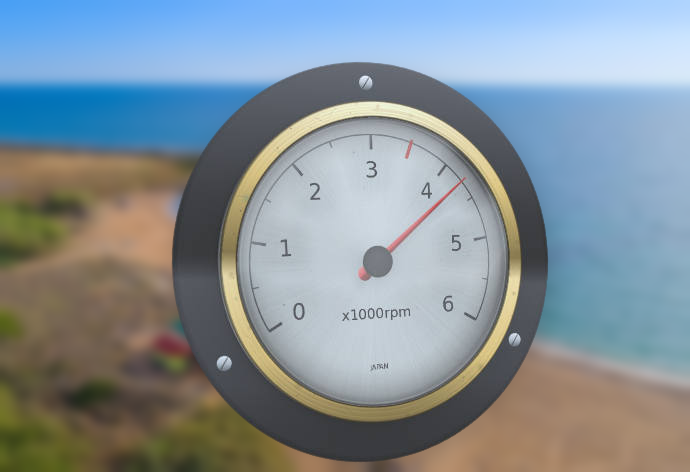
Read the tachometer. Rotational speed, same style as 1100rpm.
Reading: 4250rpm
